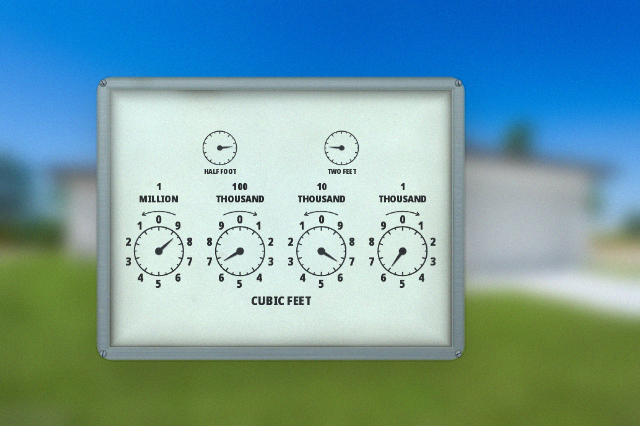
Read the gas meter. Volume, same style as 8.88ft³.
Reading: 866600ft³
